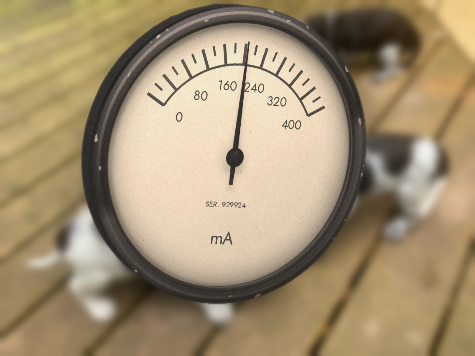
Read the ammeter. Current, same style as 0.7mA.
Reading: 200mA
